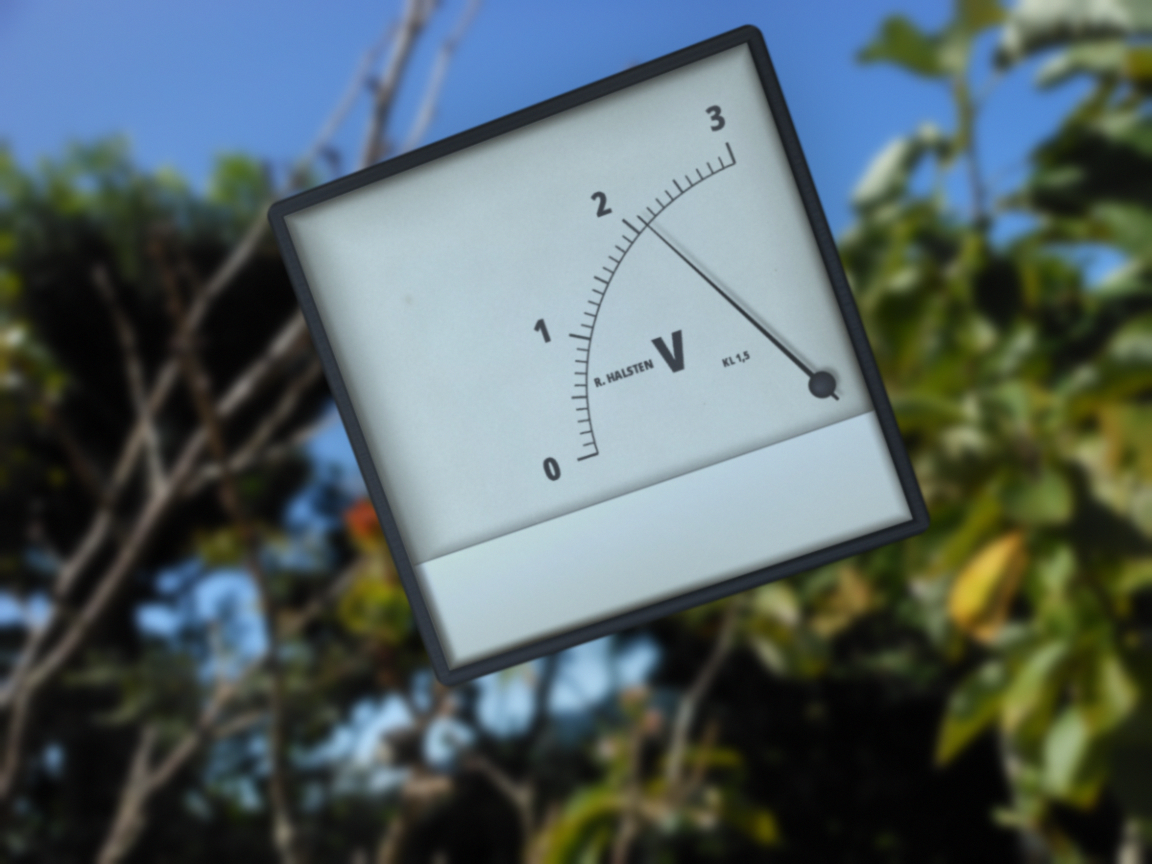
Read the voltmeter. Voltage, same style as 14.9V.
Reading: 2.1V
